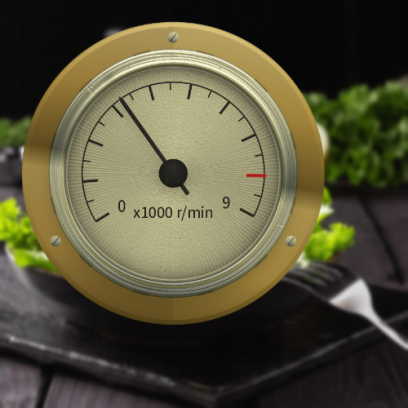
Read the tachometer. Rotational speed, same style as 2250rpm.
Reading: 3250rpm
